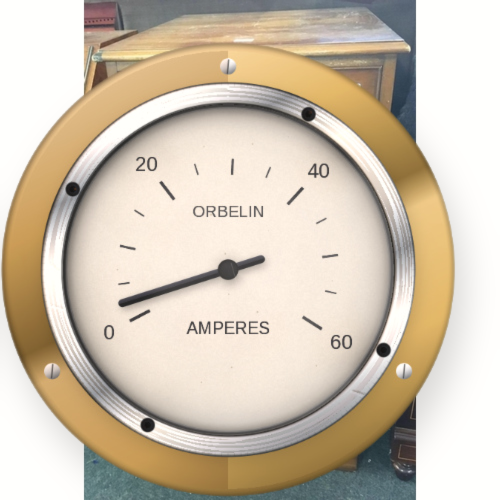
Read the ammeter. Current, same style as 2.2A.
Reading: 2.5A
